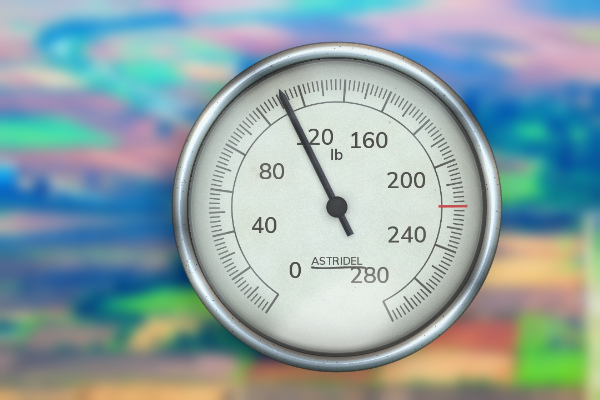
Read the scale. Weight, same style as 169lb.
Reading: 112lb
